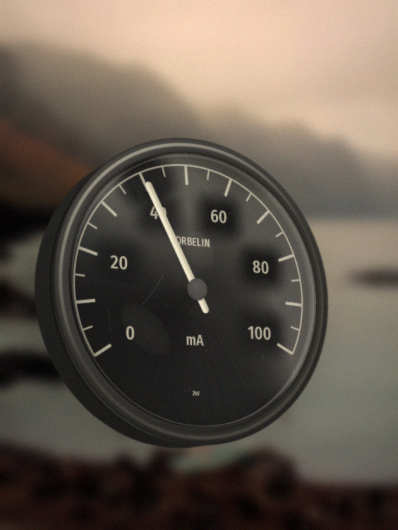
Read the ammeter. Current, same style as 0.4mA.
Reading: 40mA
